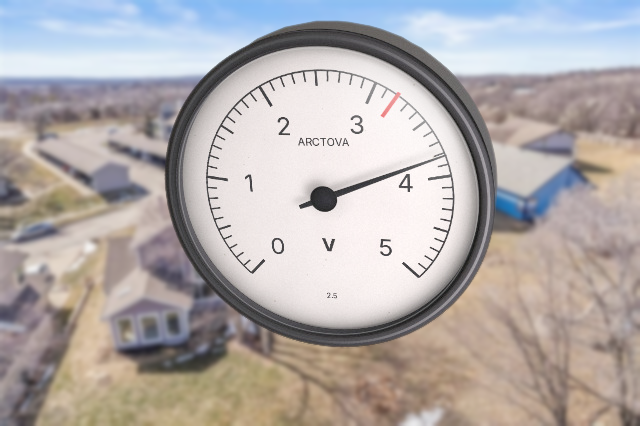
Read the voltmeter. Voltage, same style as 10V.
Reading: 3.8V
